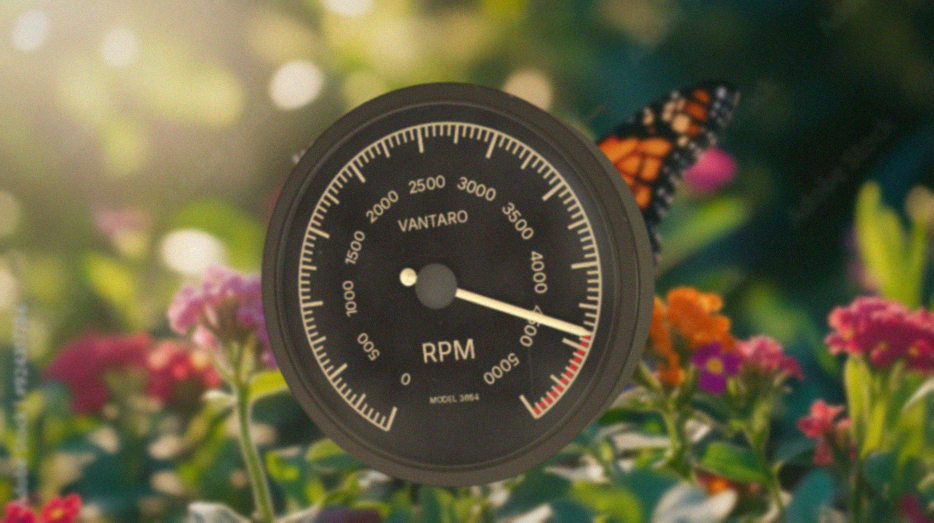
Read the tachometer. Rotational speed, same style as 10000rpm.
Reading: 4400rpm
